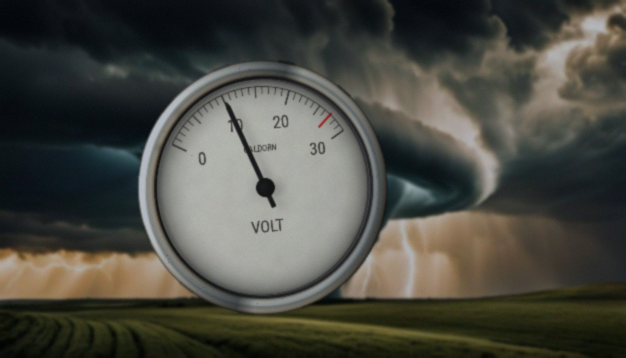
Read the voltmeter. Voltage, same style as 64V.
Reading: 10V
